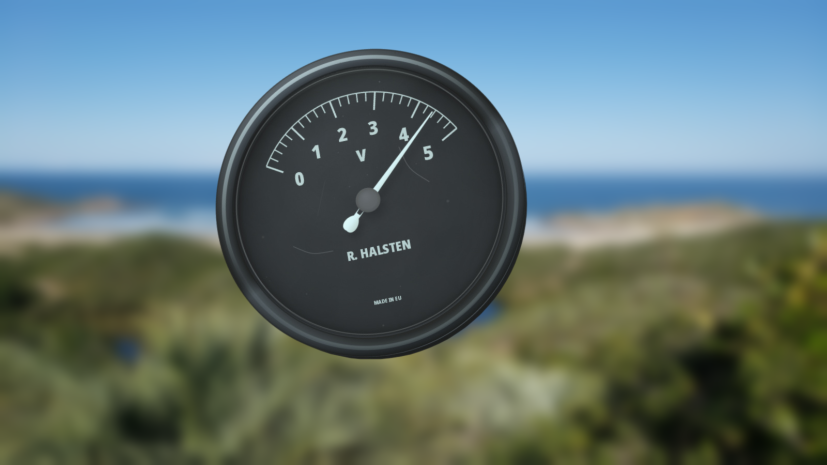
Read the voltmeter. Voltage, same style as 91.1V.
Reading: 4.4V
